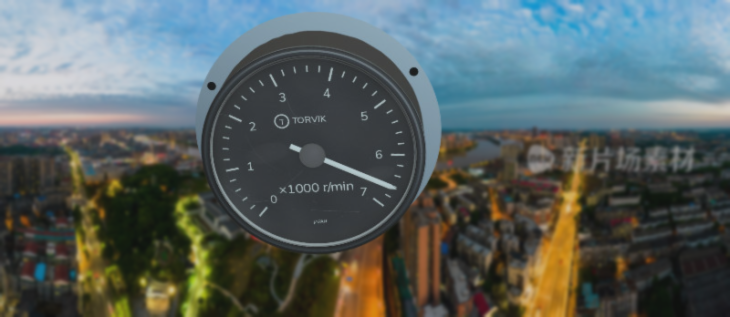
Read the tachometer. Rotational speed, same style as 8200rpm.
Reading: 6600rpm
